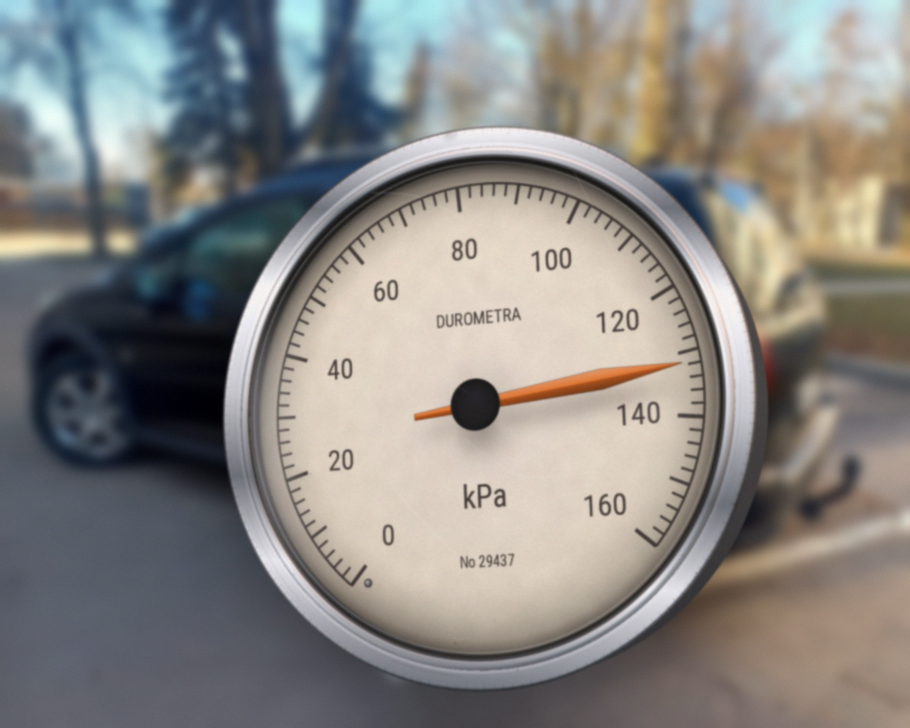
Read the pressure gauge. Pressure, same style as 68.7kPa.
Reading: 132kPa
